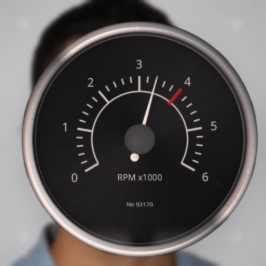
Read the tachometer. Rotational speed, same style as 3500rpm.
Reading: 3400rpm
